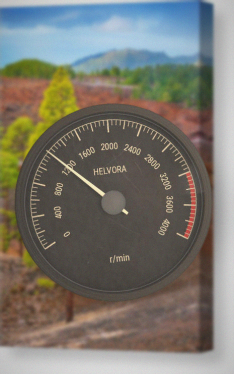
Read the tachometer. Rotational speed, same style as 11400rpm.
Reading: 1200rpm
